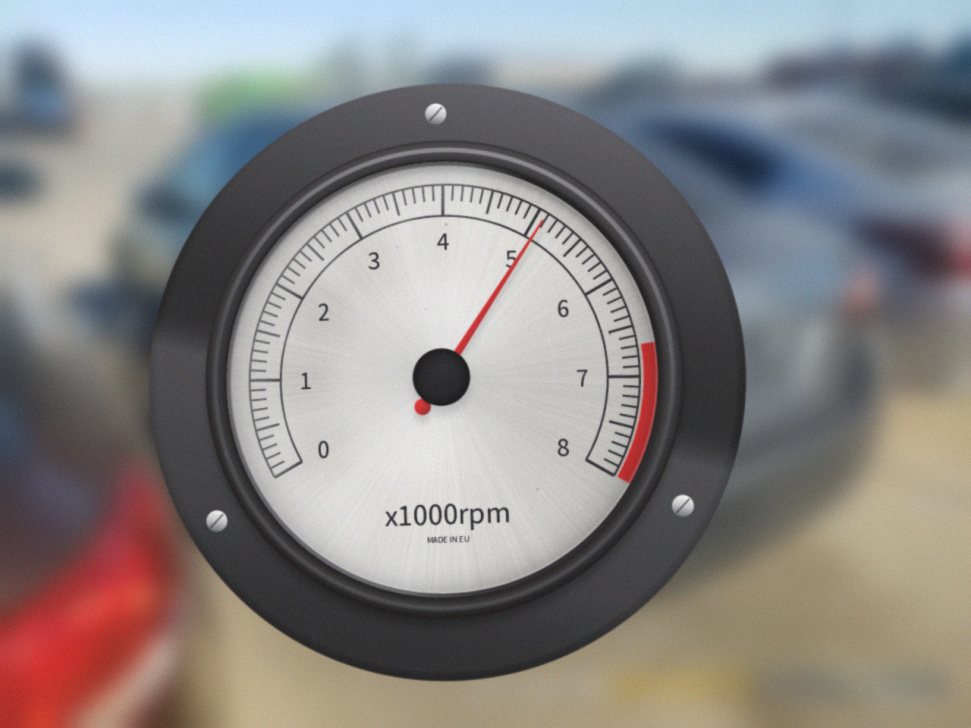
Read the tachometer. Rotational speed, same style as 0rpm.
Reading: 5100rpm
